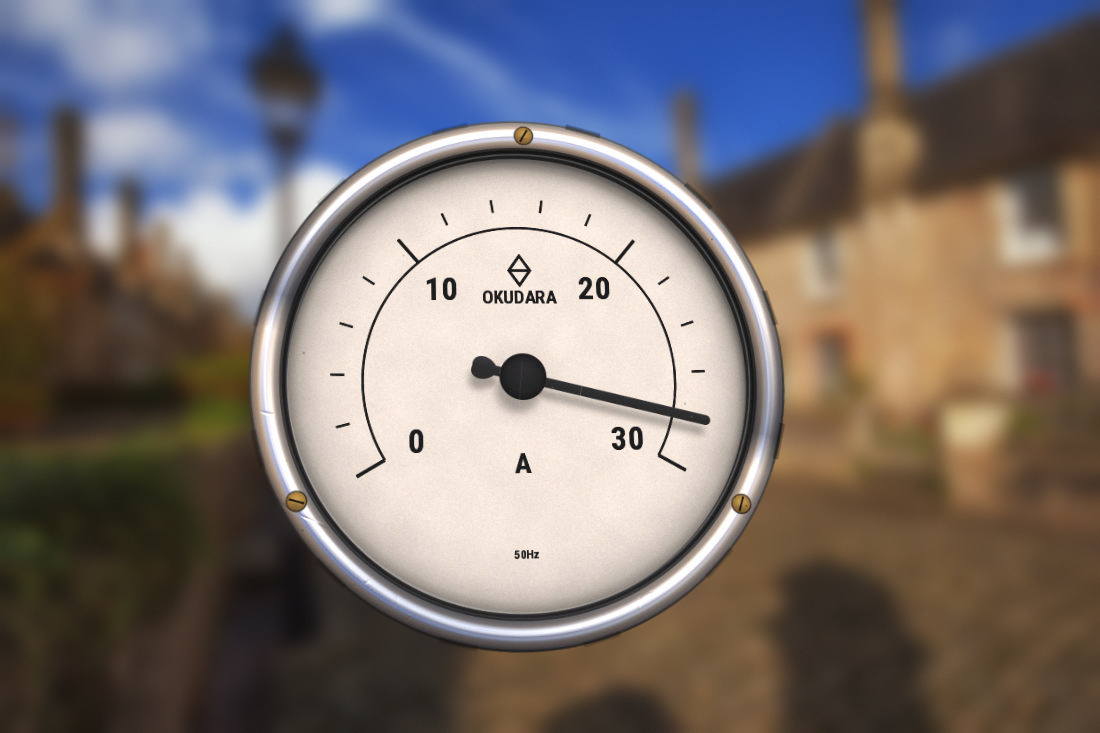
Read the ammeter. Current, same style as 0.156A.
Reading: 28A
